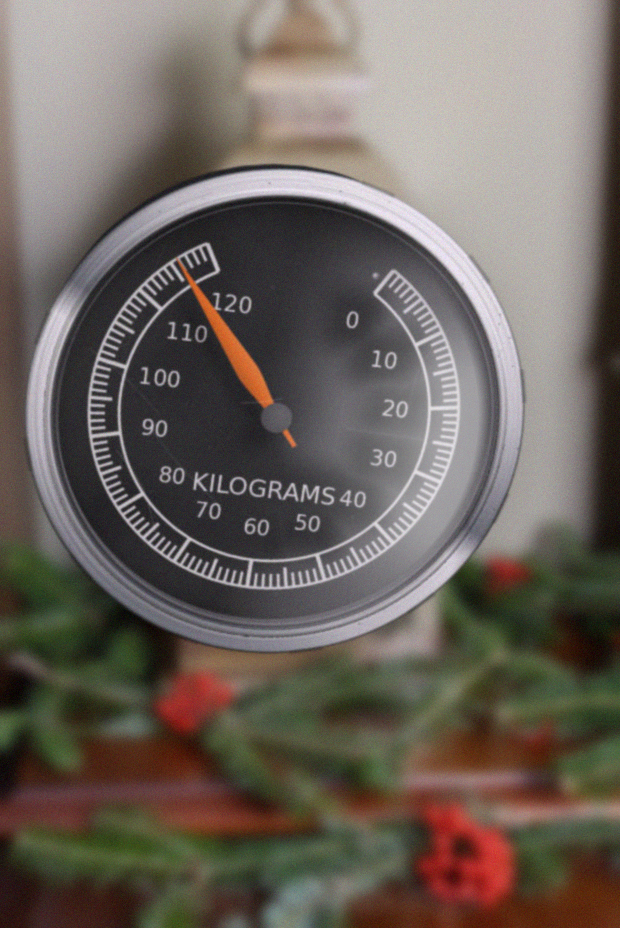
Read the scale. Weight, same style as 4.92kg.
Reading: 116kg
